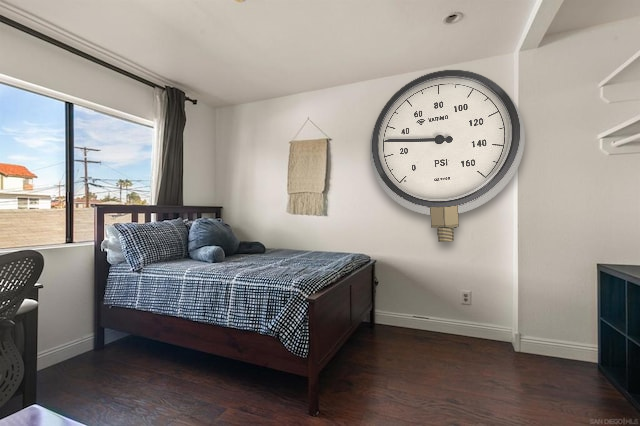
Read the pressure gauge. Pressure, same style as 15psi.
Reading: 30psi
